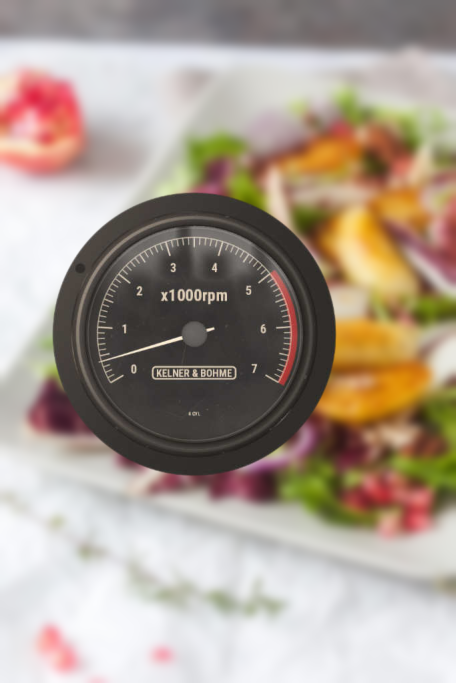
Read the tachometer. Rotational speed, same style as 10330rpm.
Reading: 400rpm
